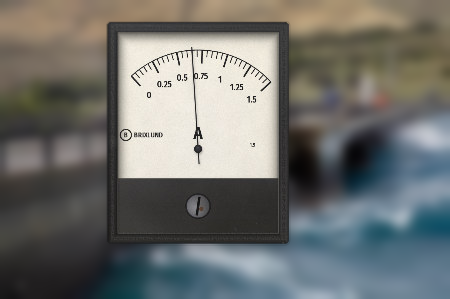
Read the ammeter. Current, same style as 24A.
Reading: 0.65A
